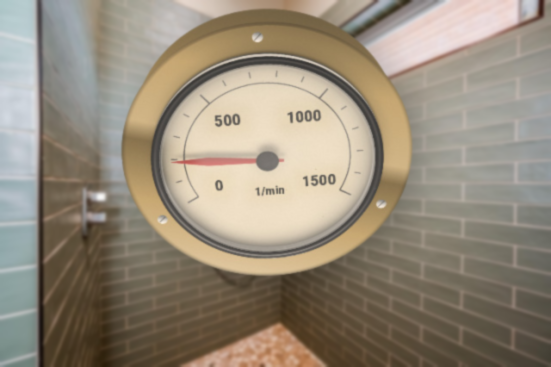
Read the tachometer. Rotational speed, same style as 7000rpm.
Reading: 200rpm
